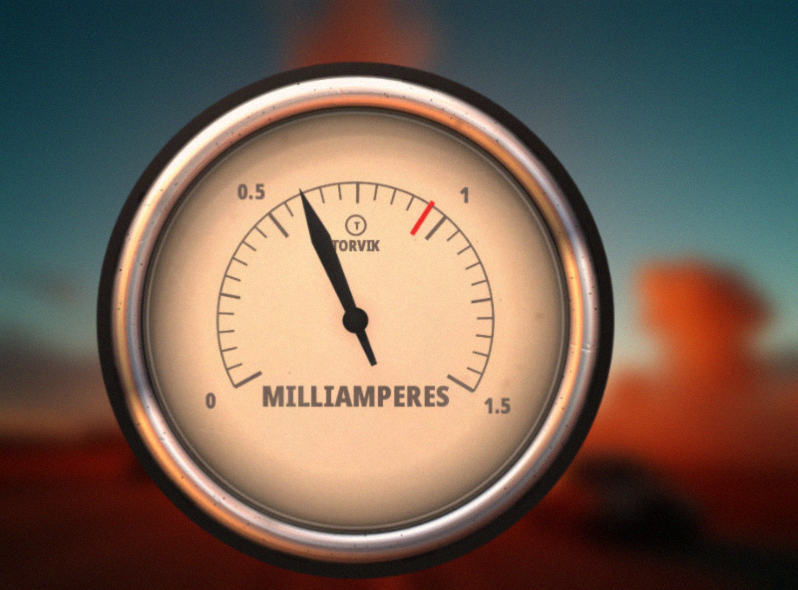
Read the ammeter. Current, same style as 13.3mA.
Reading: 0.6mA
